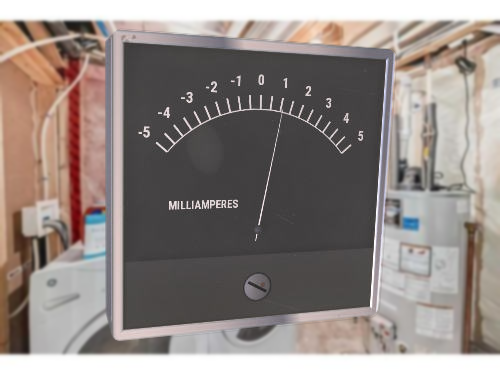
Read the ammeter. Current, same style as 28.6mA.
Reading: 1mA
